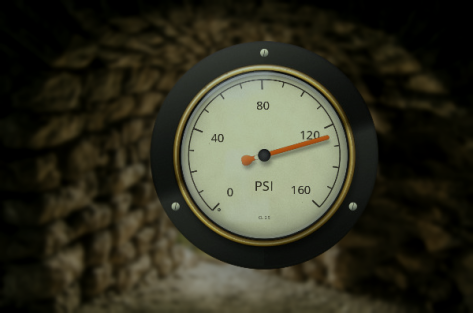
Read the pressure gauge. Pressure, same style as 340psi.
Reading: 125psi
